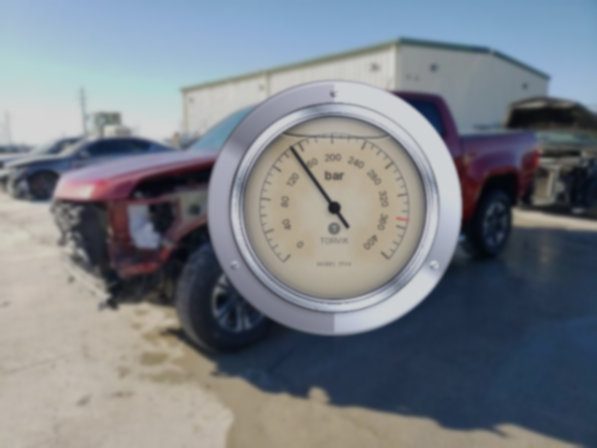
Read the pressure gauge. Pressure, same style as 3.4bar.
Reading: 150bar
